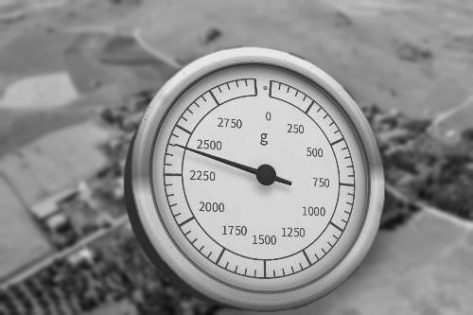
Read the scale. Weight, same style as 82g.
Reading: 2400g
